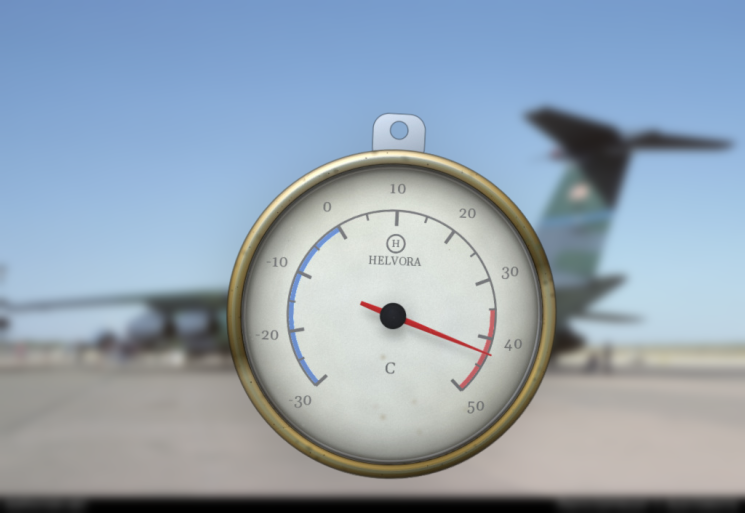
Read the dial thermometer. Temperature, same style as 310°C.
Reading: 42.5°C
